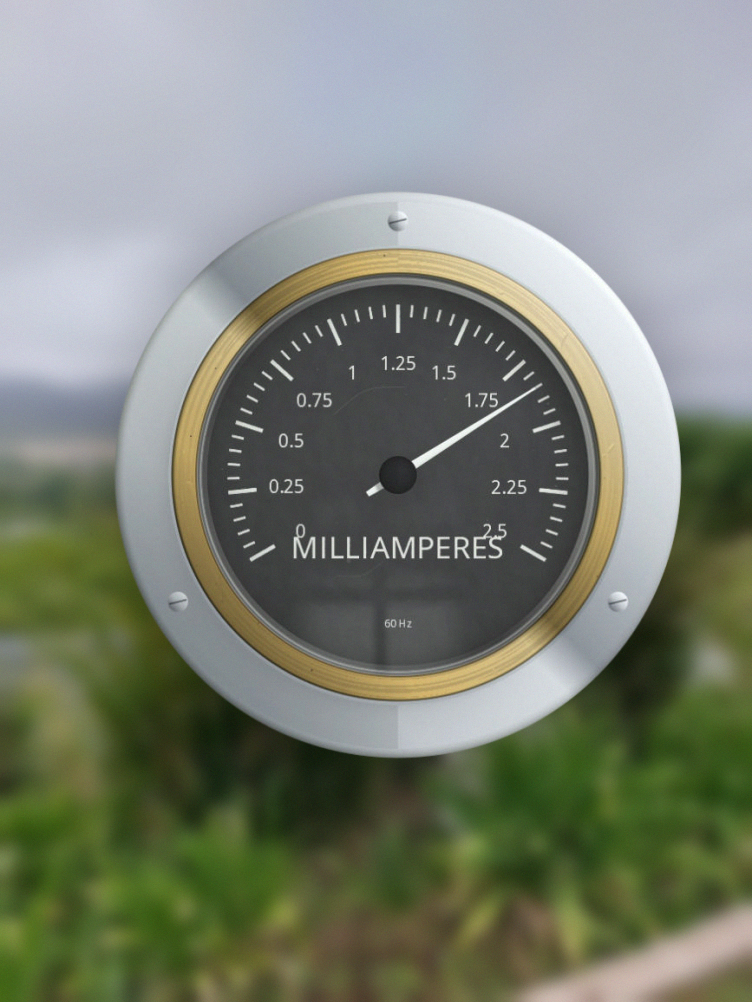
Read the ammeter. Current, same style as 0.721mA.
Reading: 1.85mA
